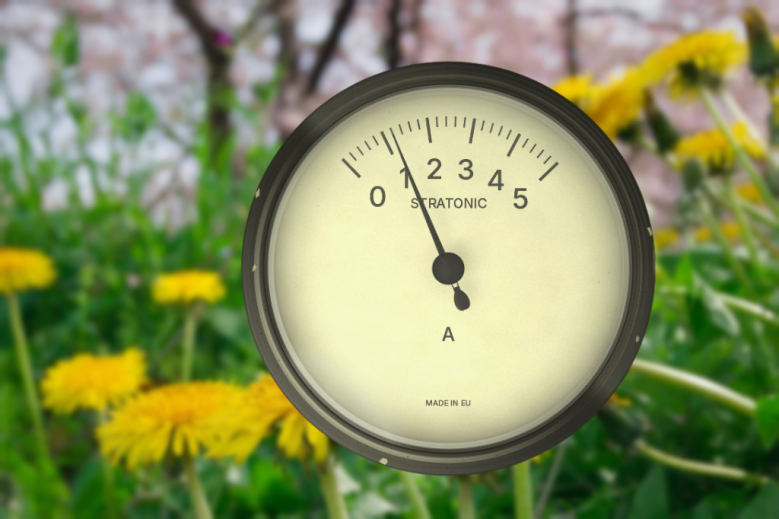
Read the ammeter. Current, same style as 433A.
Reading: 1.2A
